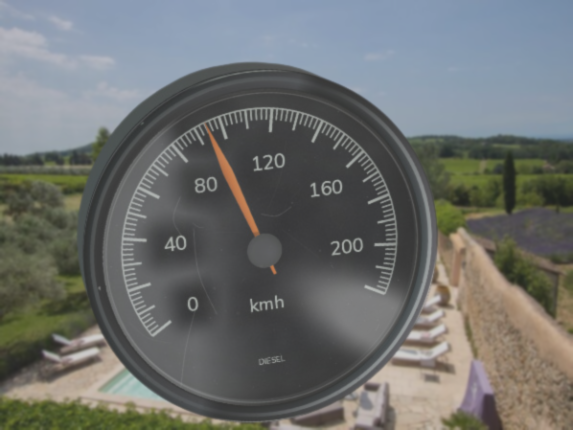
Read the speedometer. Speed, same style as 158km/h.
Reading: 94km/h
